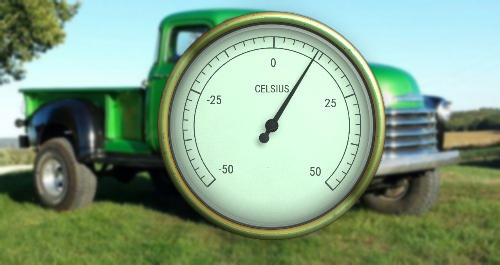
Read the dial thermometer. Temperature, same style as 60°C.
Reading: 11.25°C
